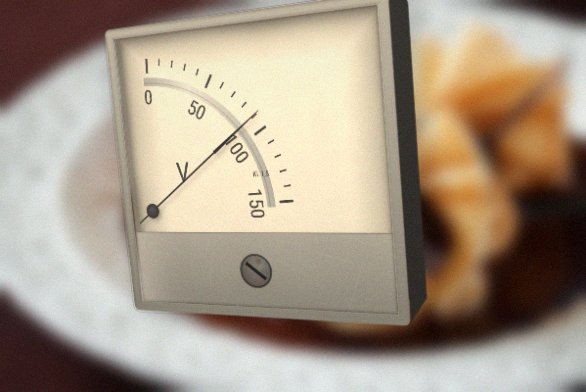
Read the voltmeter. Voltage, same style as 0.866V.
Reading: 90V
